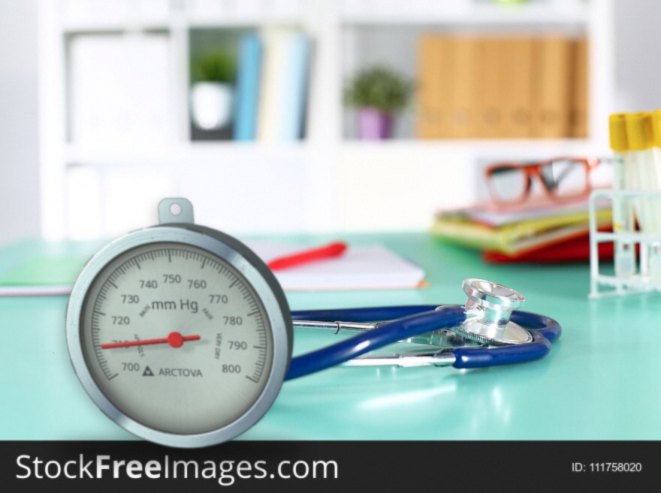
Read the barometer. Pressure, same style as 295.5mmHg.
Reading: 710mmHg
